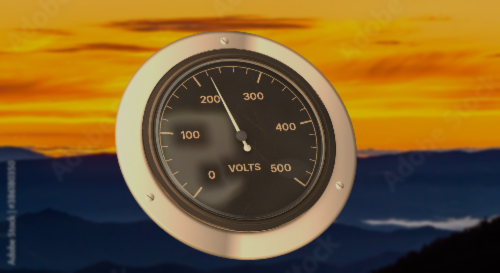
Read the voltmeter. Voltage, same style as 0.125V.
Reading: 220V
